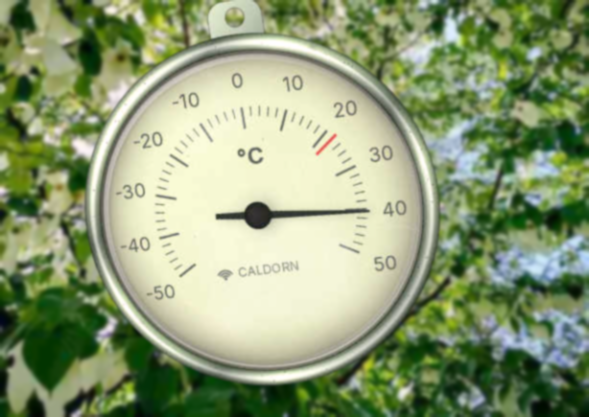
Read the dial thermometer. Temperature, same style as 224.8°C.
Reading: 40°C
